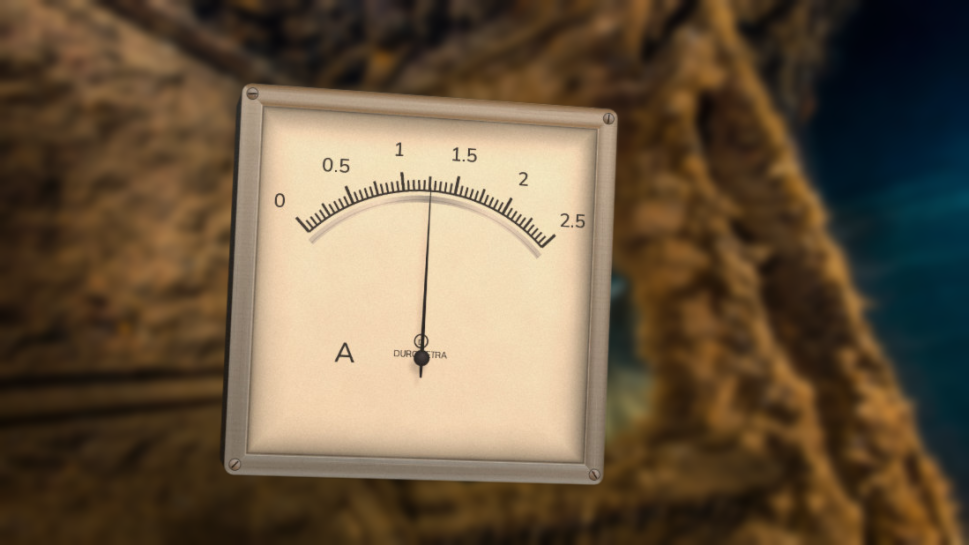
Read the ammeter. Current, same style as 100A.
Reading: 1.25A
